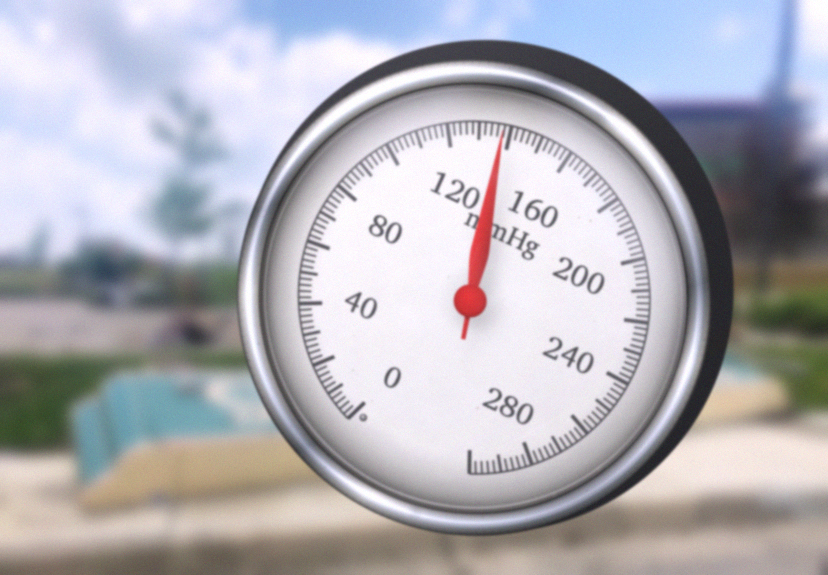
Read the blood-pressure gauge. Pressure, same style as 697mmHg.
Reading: 138mmHg
